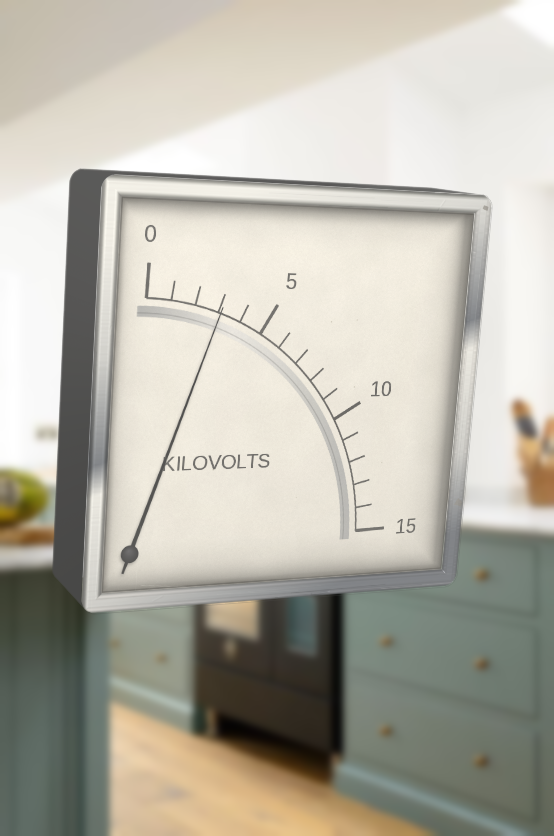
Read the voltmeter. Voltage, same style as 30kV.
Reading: 3kV
